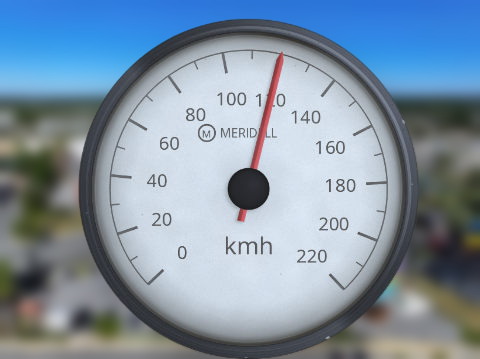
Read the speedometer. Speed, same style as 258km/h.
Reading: 120km/h
